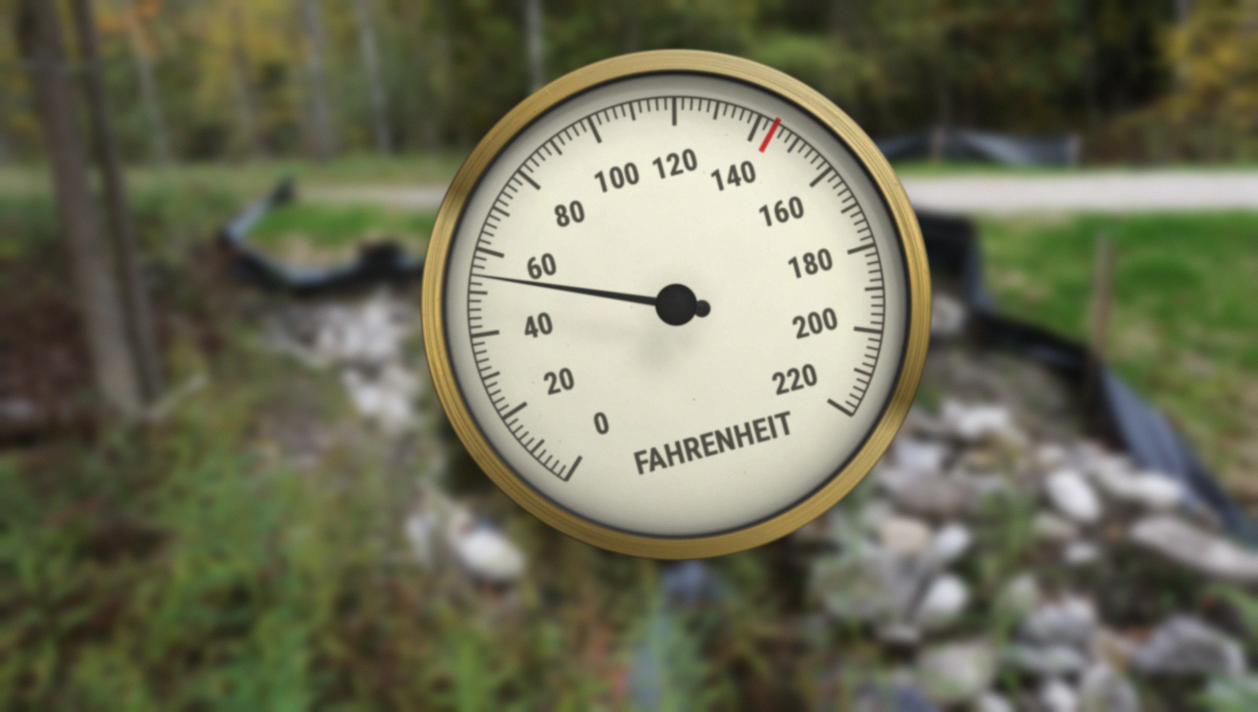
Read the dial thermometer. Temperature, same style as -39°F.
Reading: 54°F
